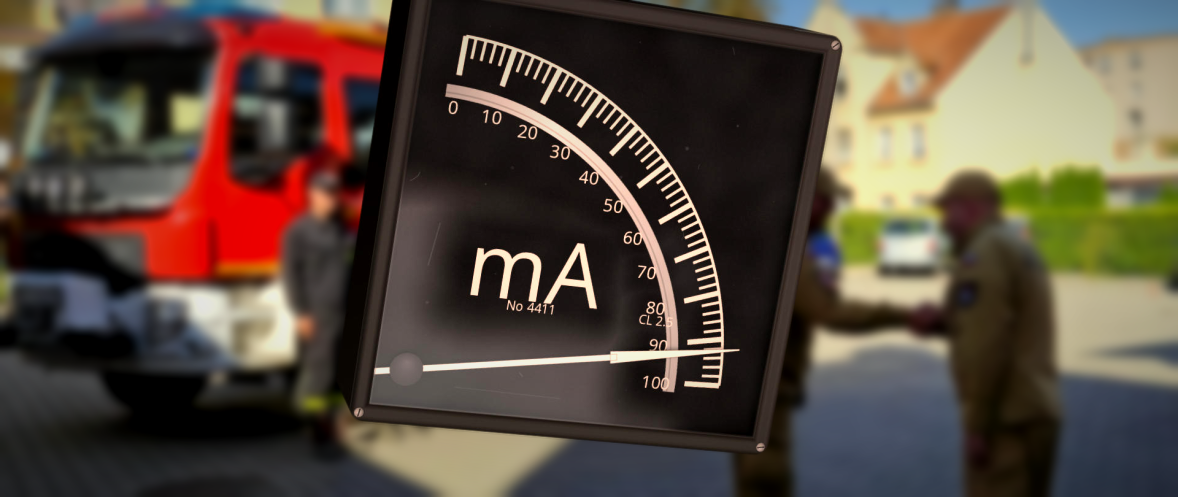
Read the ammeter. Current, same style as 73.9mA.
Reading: 92mA
